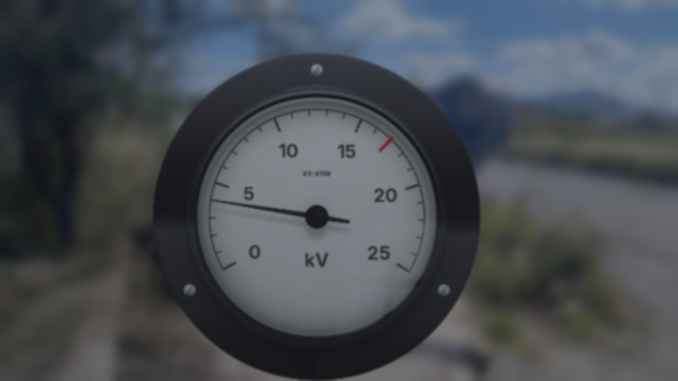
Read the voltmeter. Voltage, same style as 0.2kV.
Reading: 4kV
